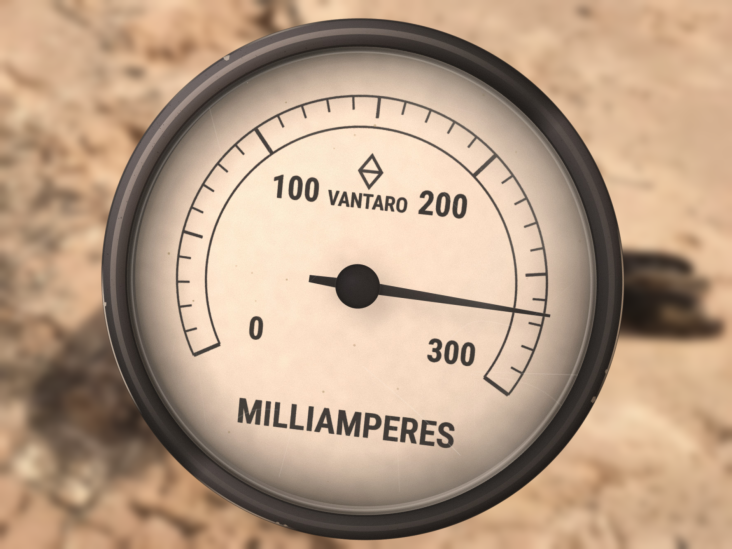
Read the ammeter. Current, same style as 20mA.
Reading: 265mA
